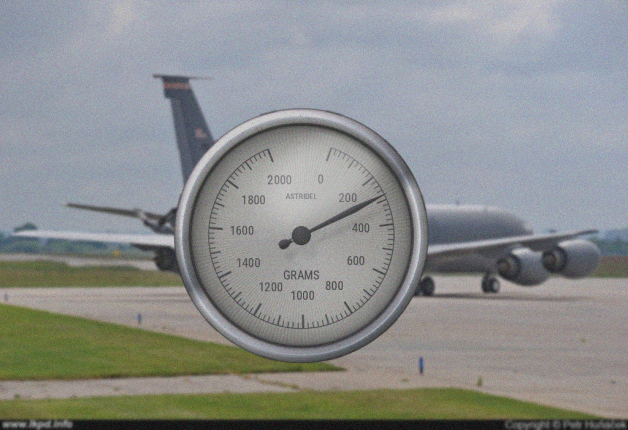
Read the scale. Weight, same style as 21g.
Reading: 280g
